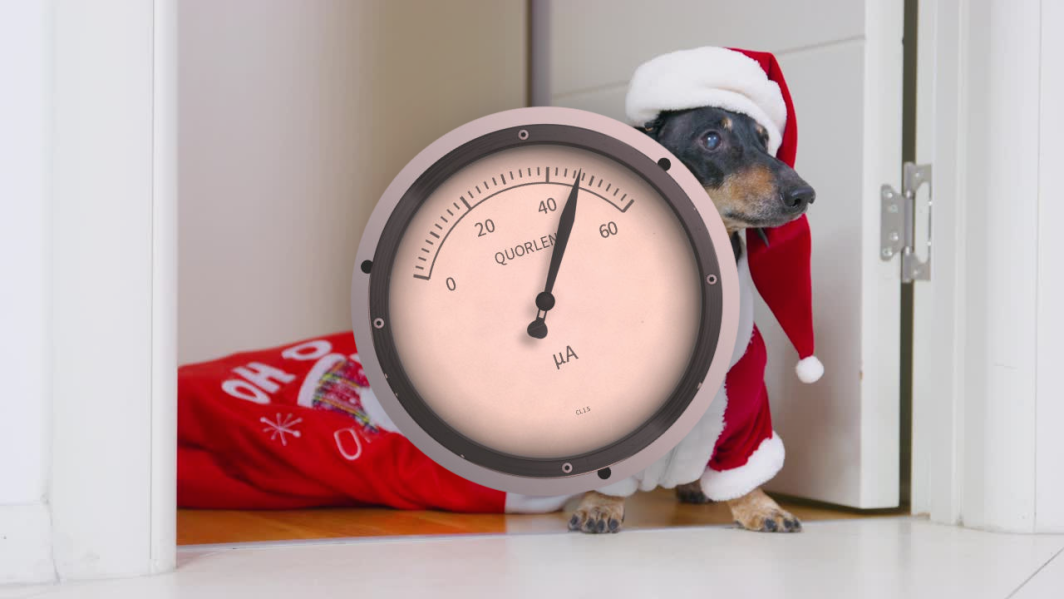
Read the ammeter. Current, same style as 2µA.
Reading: 47µA
